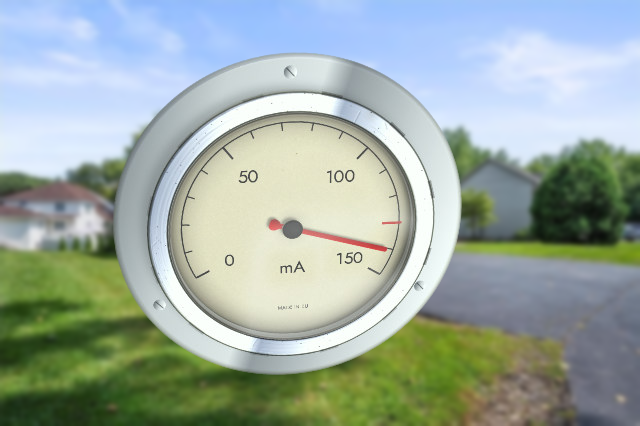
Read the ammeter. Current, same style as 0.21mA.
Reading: 140mA
